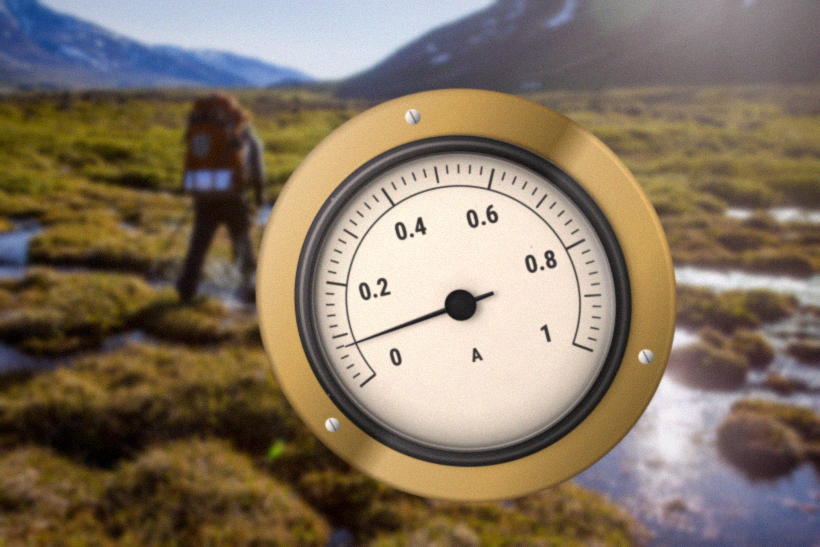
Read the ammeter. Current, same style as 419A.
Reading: 0.08A
